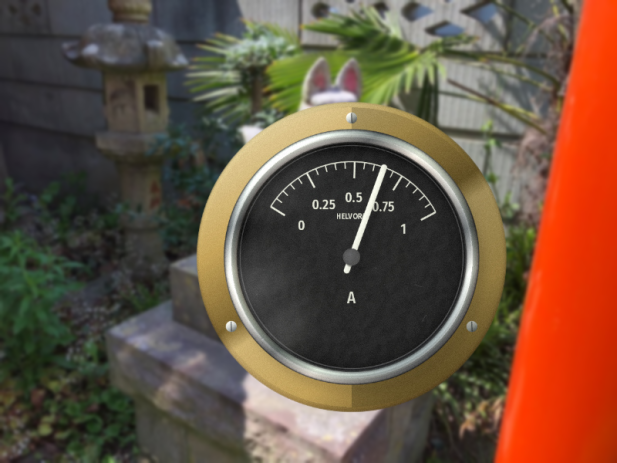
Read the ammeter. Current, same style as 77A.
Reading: 0.65A
